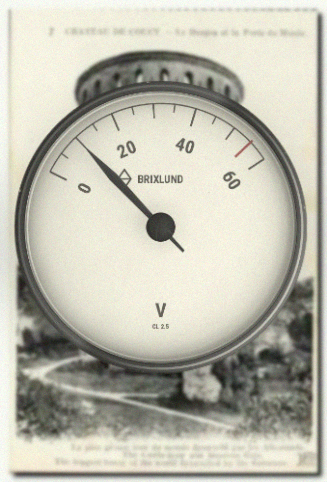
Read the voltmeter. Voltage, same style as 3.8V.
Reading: 10V
